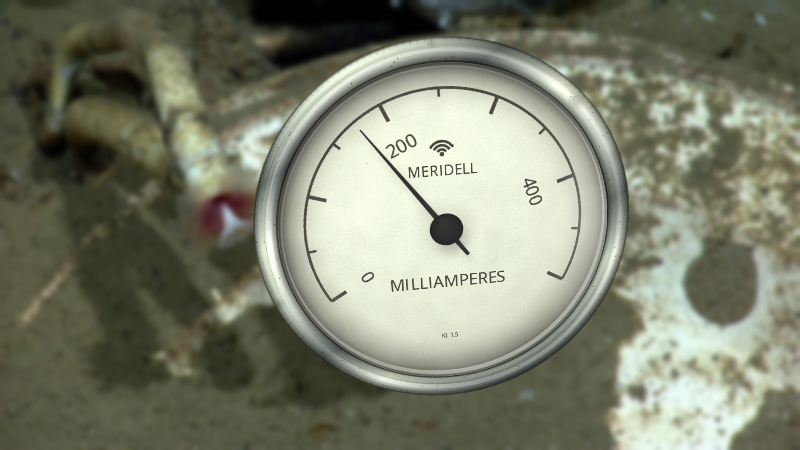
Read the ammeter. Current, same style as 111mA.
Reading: 175mA
